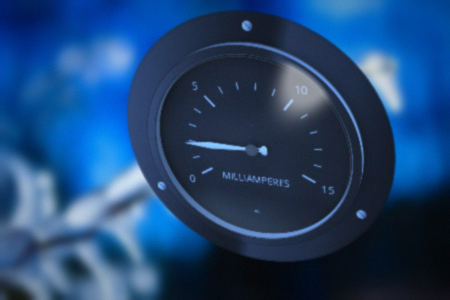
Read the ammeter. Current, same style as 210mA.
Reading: 2mA
